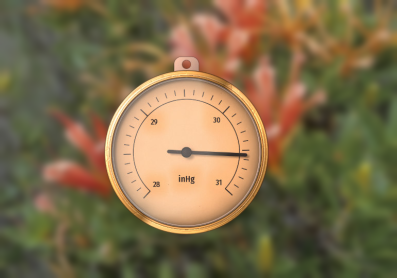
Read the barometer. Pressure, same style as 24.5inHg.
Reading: 30.55inHg
